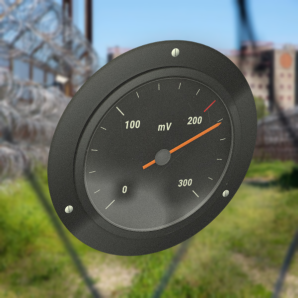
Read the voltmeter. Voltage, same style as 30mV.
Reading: 220mV
